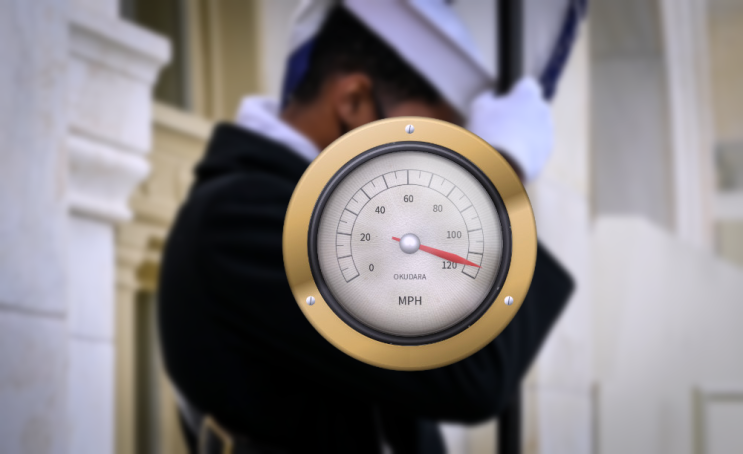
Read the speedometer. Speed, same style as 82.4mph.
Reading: 115mph
